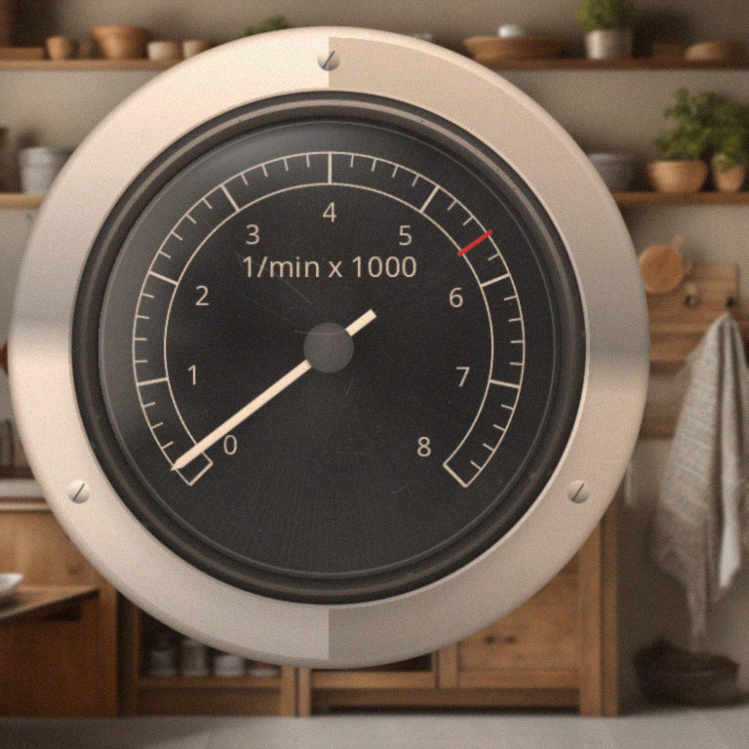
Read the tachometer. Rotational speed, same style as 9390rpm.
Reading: 200rpm
